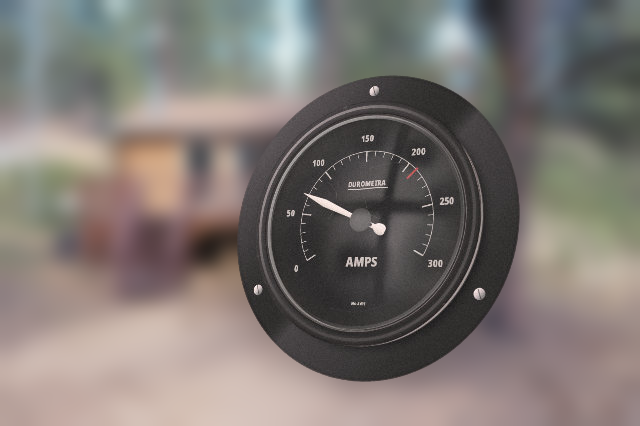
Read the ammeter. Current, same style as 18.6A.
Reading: 70A
